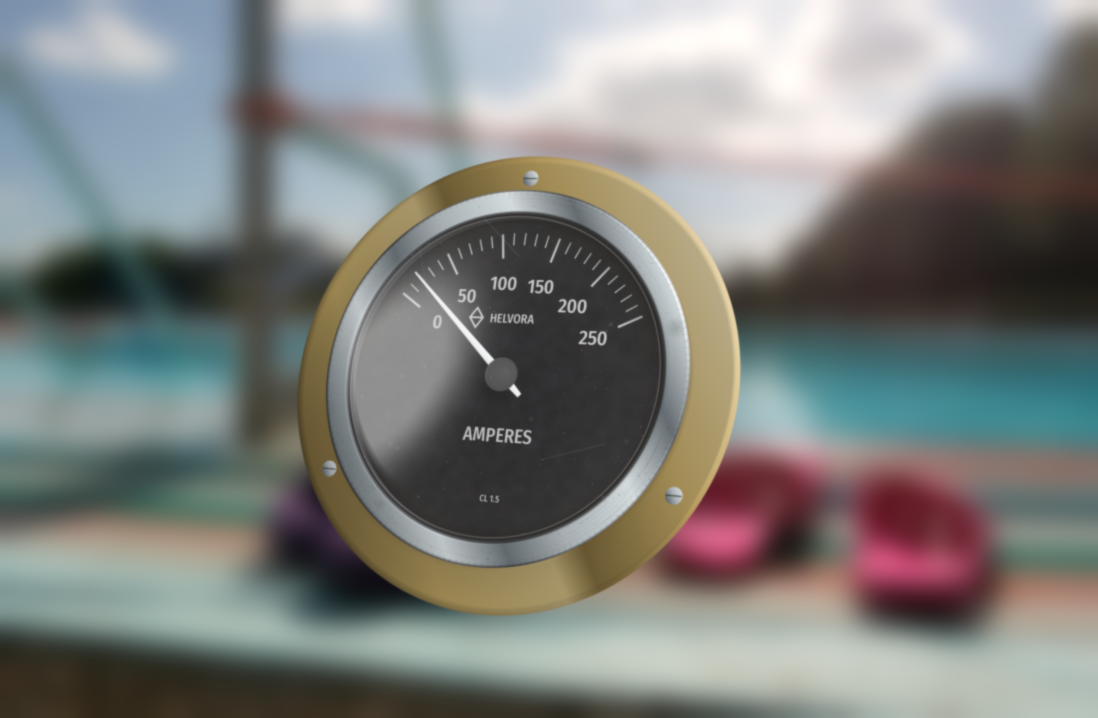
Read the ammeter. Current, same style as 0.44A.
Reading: 20A
